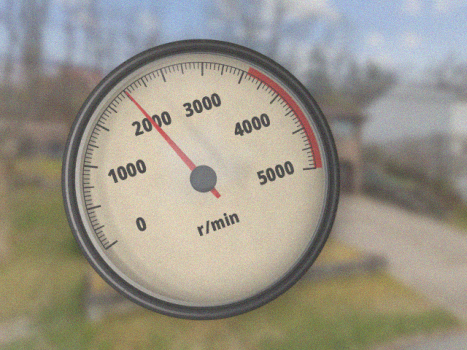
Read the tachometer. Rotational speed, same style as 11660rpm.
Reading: 2000rpm
